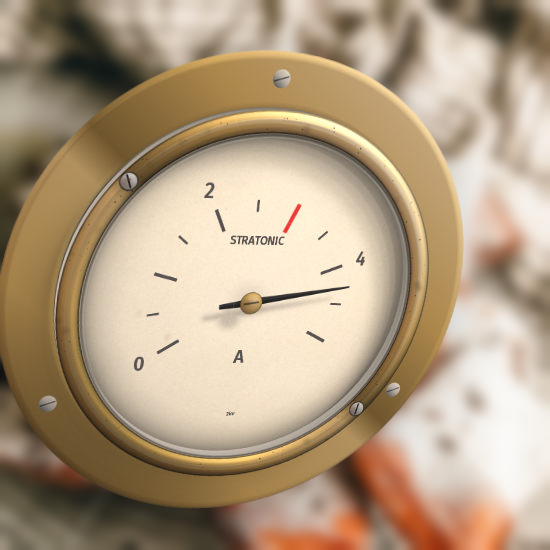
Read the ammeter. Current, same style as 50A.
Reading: 4.25A
